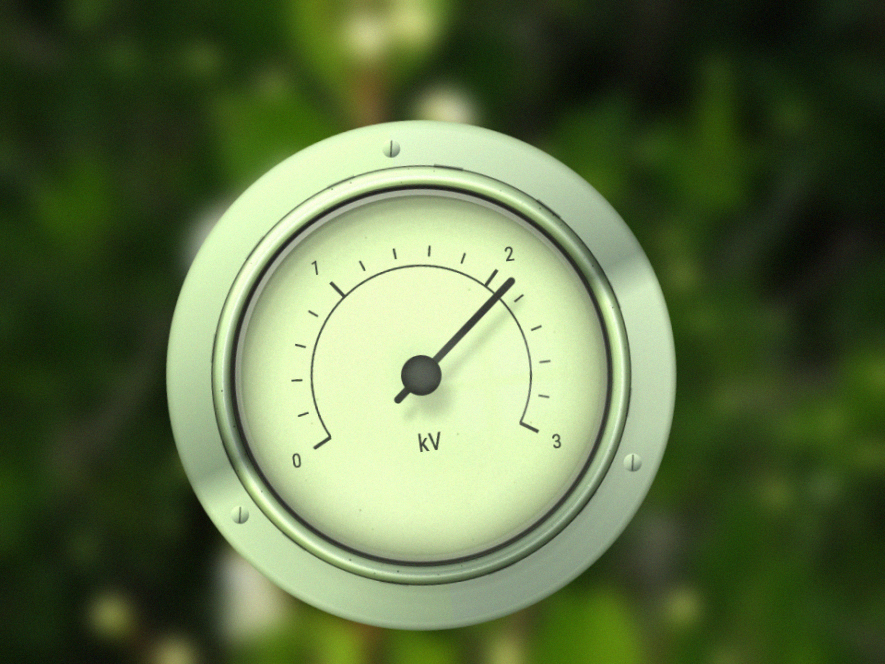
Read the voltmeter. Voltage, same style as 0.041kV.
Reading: 2.1kV
